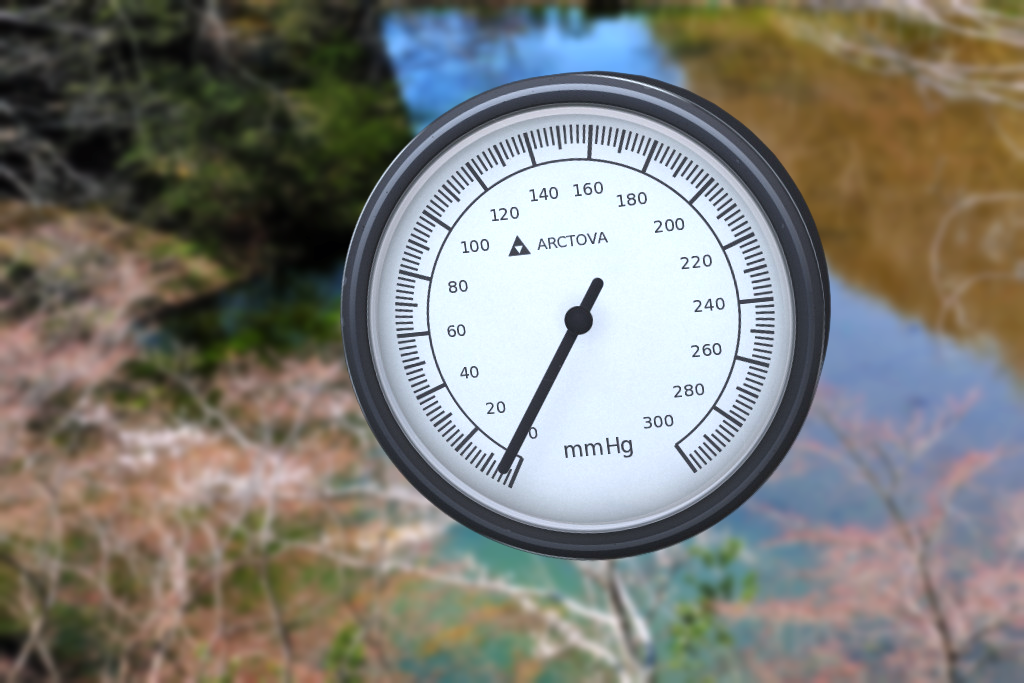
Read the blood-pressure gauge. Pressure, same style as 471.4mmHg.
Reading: 4mmHg
